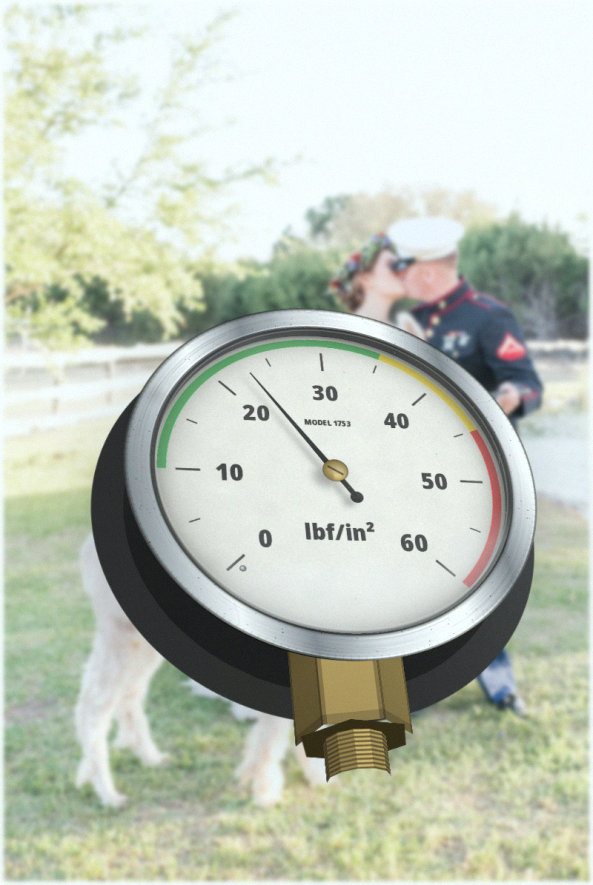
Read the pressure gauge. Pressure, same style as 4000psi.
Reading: 22.5psi
